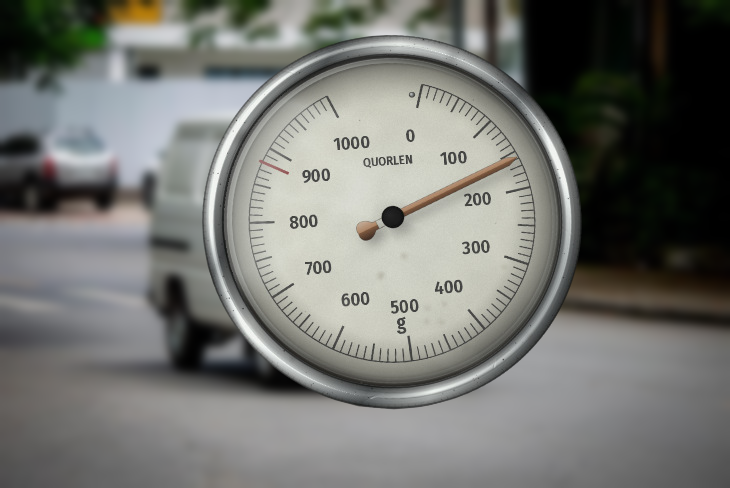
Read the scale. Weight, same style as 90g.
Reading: 160g
